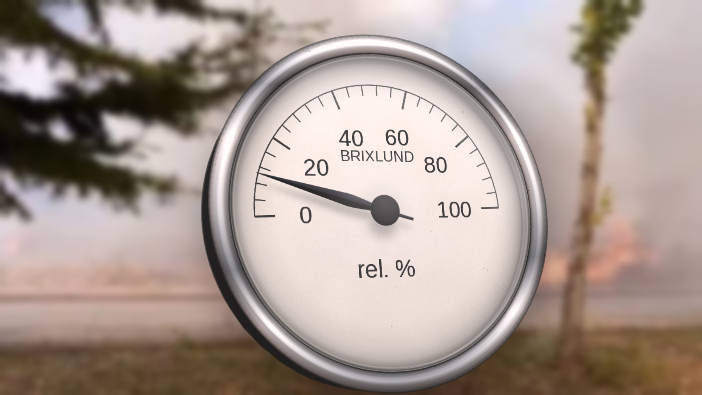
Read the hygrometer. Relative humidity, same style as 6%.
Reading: 10%
